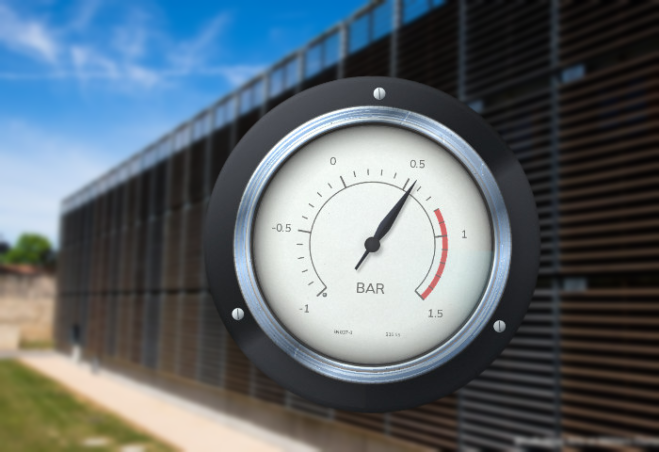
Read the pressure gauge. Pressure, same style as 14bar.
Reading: 0.55bar
